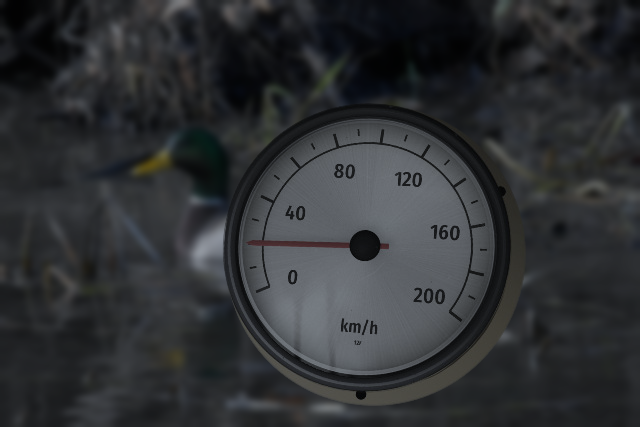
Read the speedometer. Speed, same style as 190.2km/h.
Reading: 20km/h
